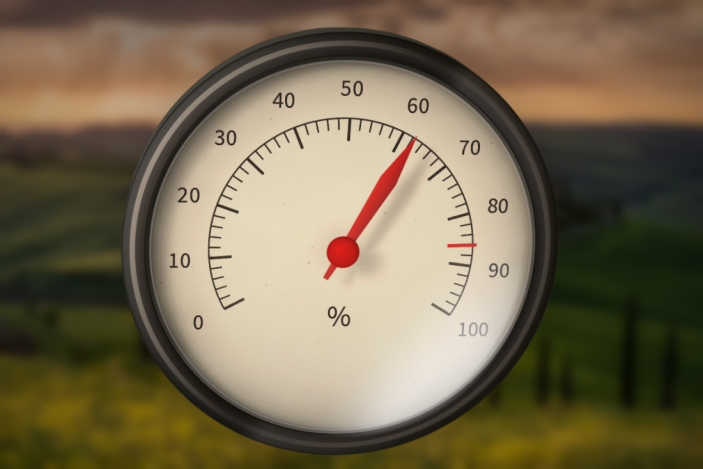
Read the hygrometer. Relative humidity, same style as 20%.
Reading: 62%
